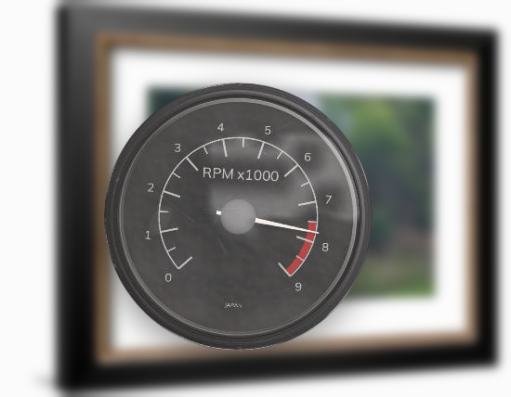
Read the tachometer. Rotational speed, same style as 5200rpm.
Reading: 7750rpm
